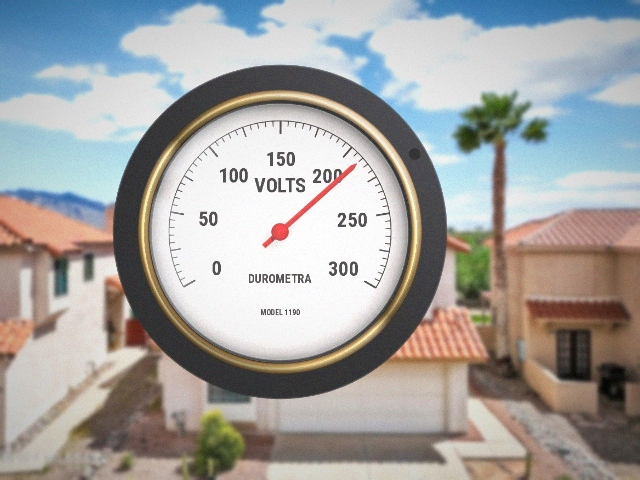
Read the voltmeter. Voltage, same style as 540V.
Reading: 210V
